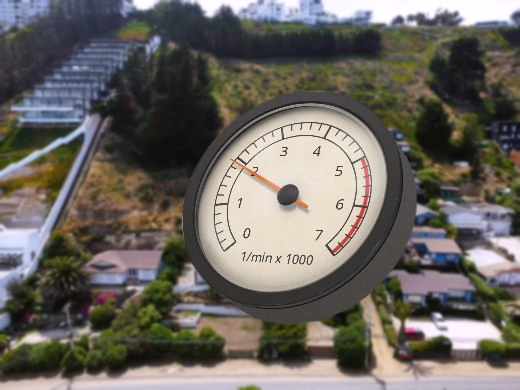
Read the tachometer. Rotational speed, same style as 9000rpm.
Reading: 1900rpm
